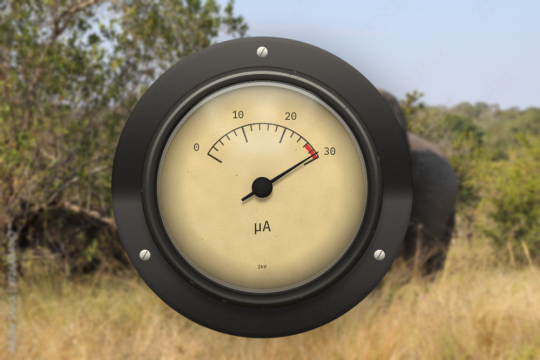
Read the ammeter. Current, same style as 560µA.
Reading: 29µA
